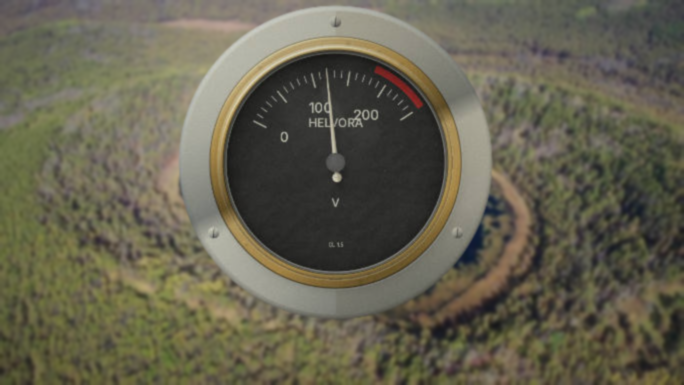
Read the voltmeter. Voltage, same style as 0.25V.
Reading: 120V
